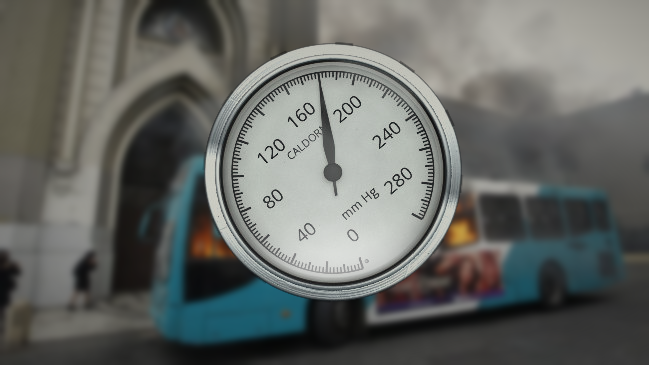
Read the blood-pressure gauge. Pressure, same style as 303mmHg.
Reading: 180mmHg
